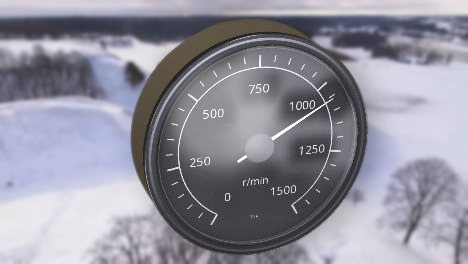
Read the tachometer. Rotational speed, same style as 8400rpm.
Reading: 1050rpm
